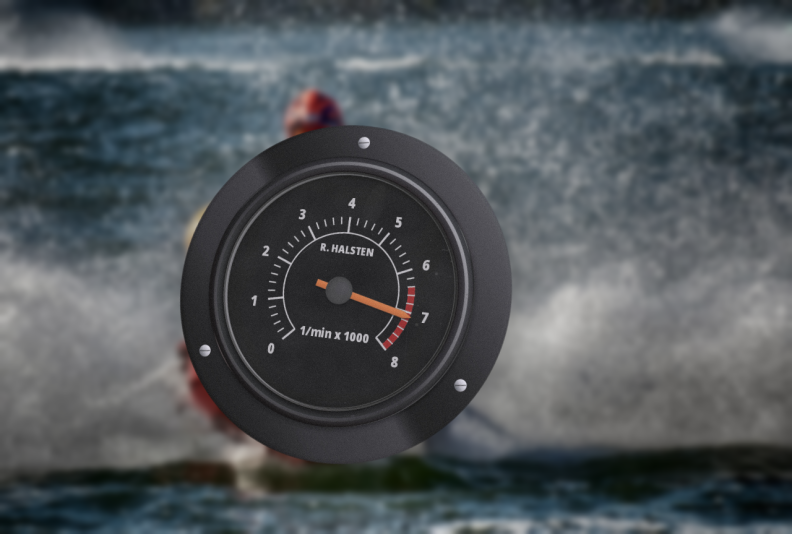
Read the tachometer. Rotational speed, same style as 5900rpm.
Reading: 7100rpm
